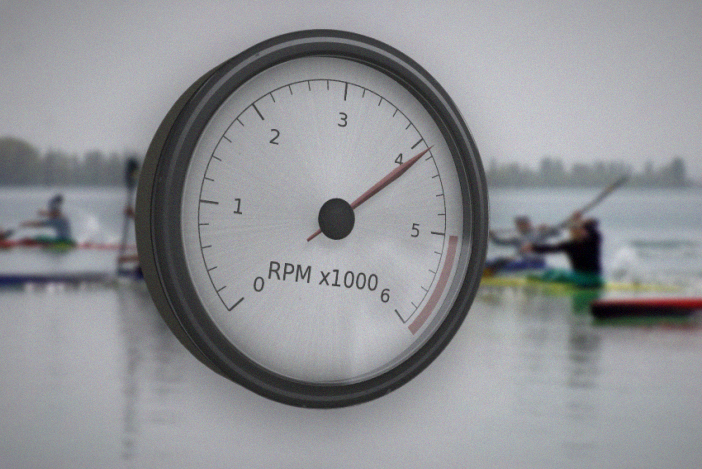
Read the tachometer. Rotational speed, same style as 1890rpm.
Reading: 4100rpm
